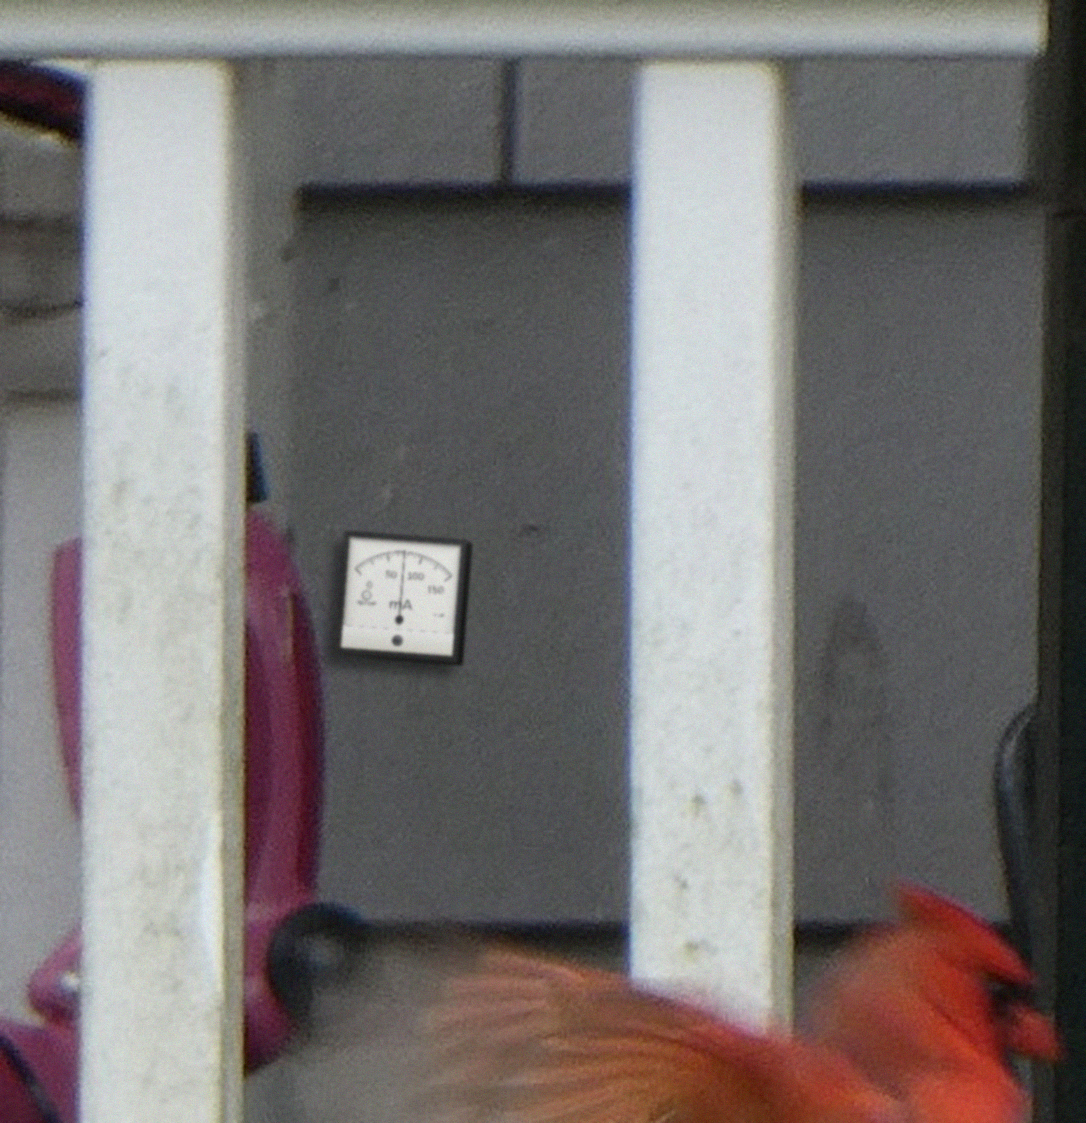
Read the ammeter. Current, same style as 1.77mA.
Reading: 75mA
